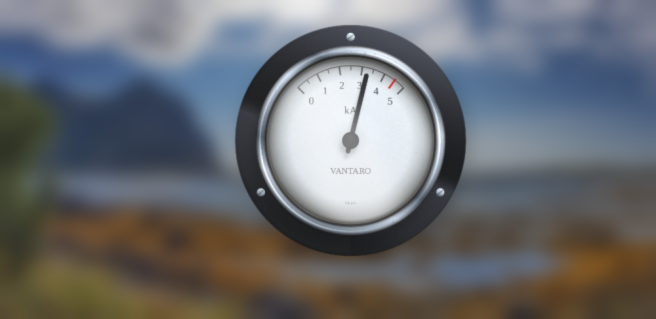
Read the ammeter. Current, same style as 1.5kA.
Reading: 3.25kA
